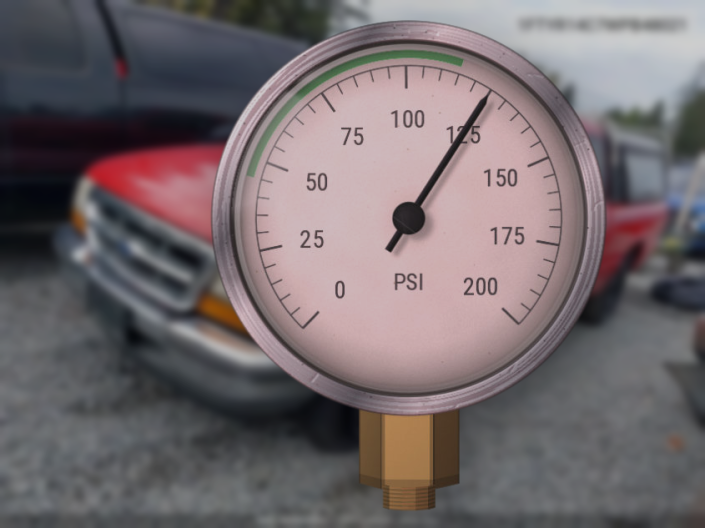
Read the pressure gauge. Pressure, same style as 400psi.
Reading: 125psi
